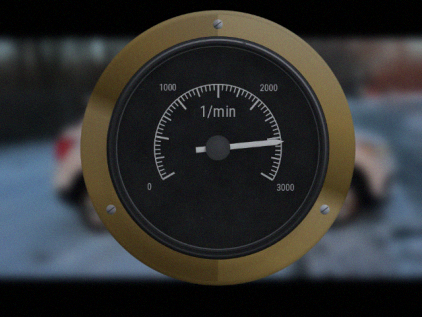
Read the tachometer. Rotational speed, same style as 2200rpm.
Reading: 2550rpm
